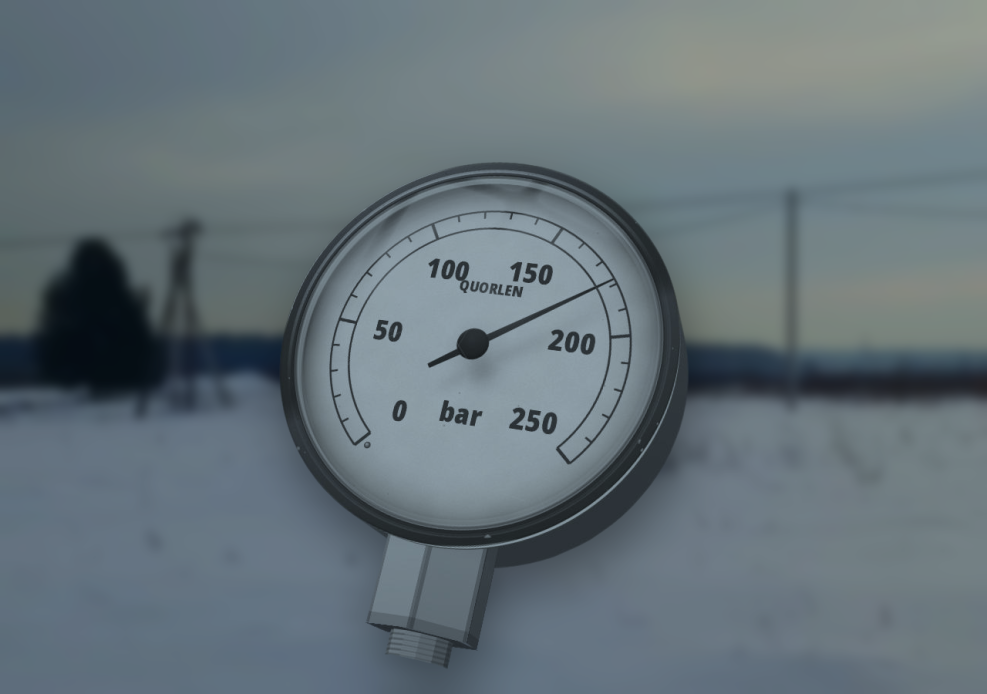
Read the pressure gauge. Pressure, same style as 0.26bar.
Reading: 180bar
